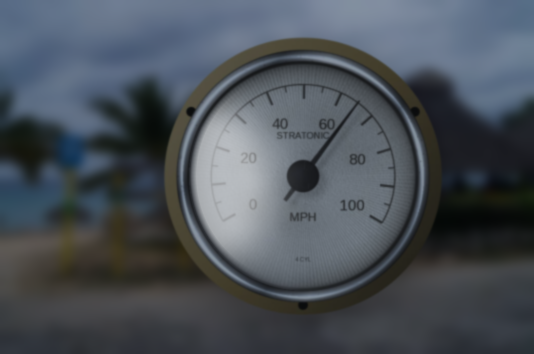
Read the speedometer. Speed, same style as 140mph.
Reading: 65mph
